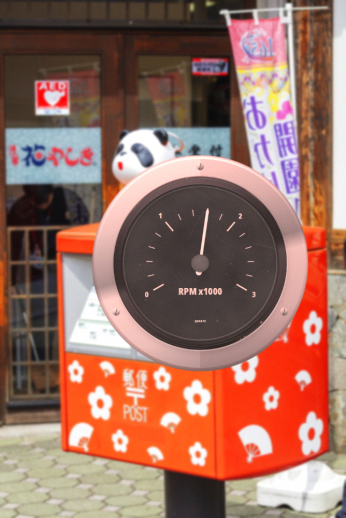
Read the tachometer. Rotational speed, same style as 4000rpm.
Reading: 1600rpm
